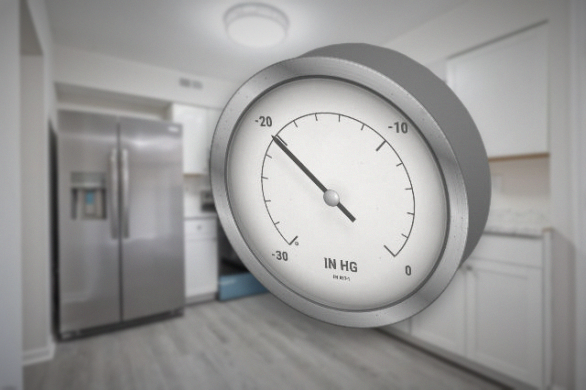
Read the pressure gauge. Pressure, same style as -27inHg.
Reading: -20inHg
